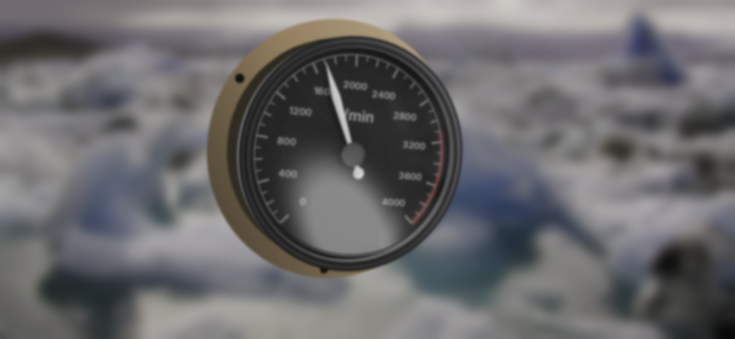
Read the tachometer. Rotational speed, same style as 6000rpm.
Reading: 1700rpm
